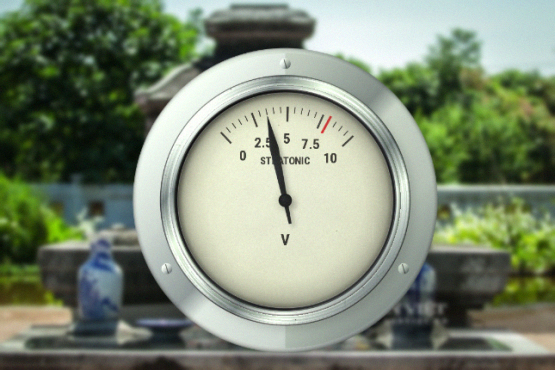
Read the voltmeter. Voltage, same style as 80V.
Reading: 3.5V
